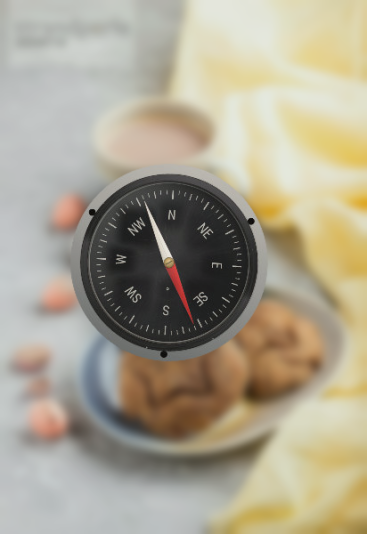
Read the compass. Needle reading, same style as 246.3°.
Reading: 155°
